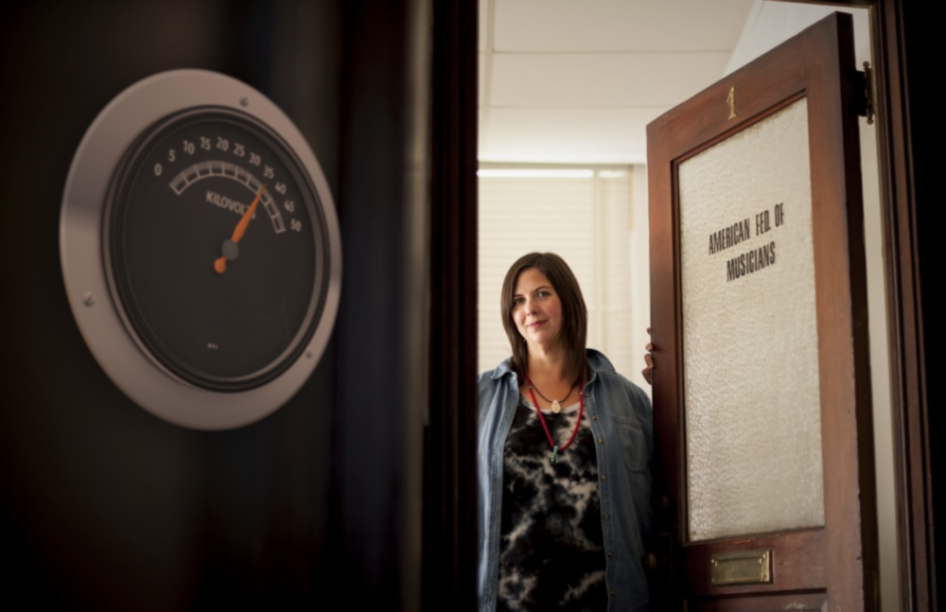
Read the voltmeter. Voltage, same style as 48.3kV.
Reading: 35kV
